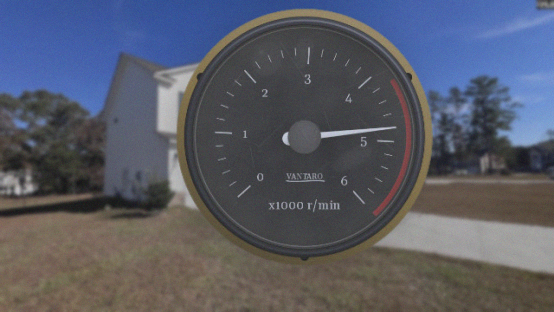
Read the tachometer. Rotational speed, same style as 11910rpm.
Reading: 4800rpm
